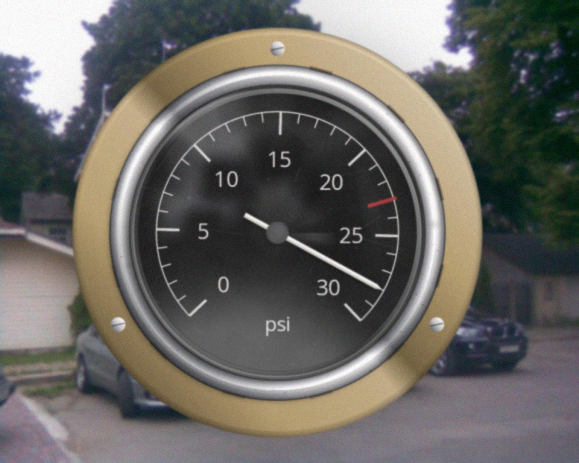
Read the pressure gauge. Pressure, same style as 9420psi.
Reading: 28psi
